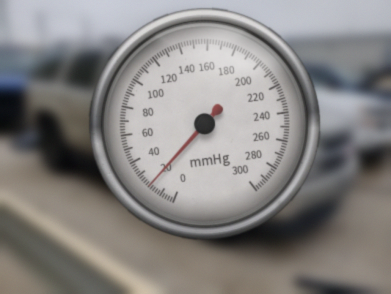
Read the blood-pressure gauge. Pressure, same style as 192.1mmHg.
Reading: 20mmHg
